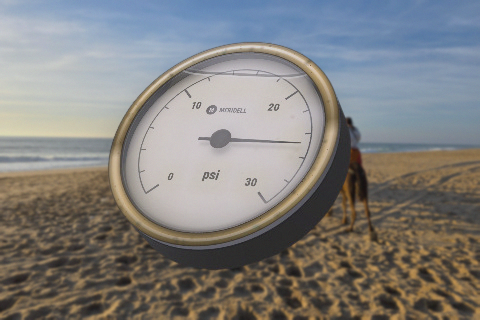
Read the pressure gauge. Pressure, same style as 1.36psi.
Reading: 25psi
